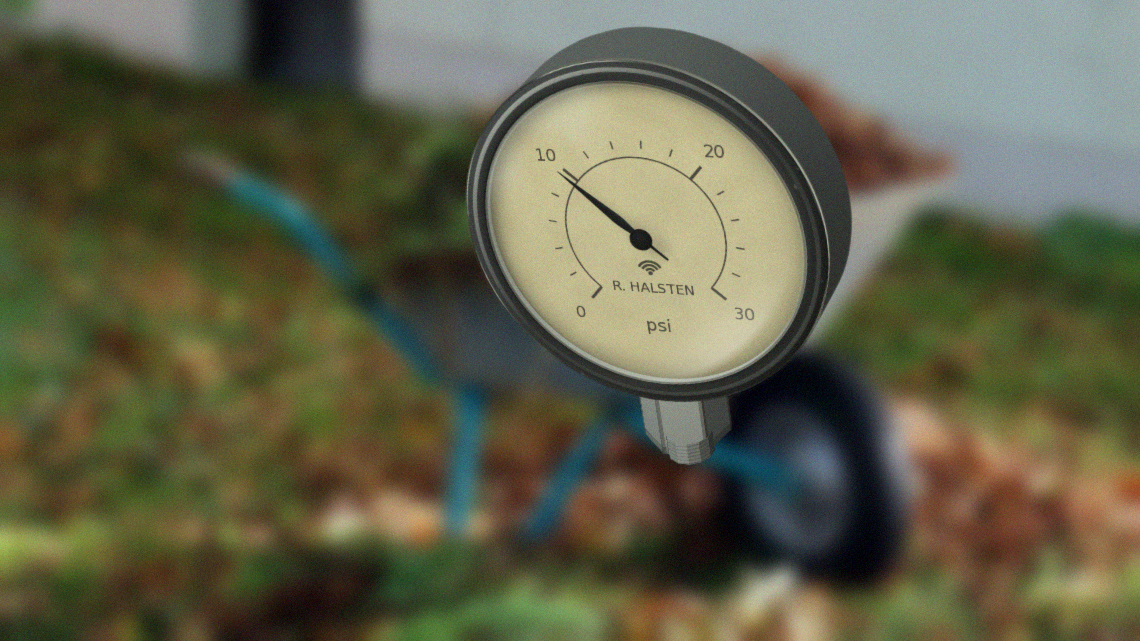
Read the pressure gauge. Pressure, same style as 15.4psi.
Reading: 10psi
